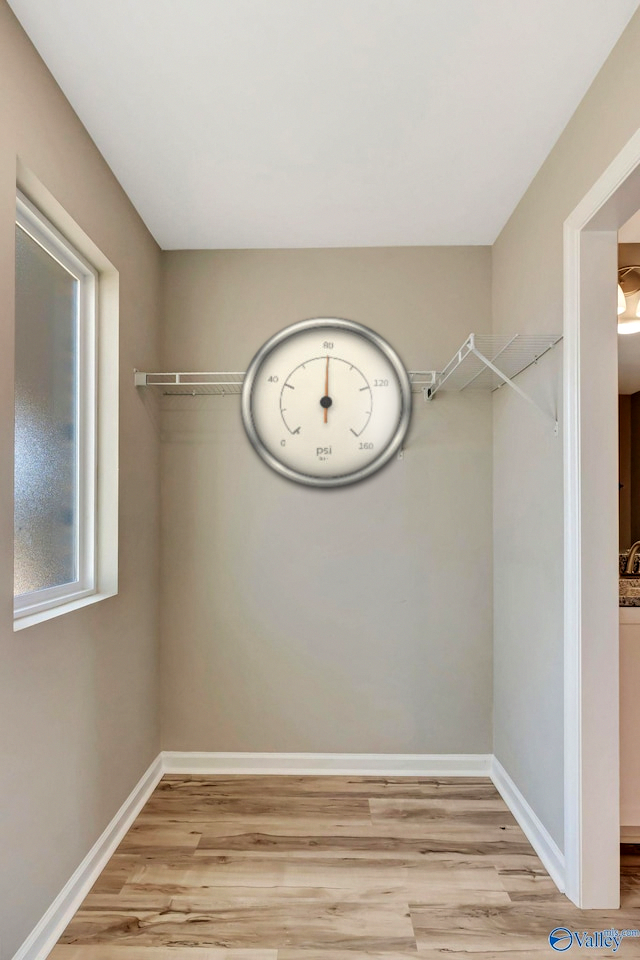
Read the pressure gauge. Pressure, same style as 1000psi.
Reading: 80psi
